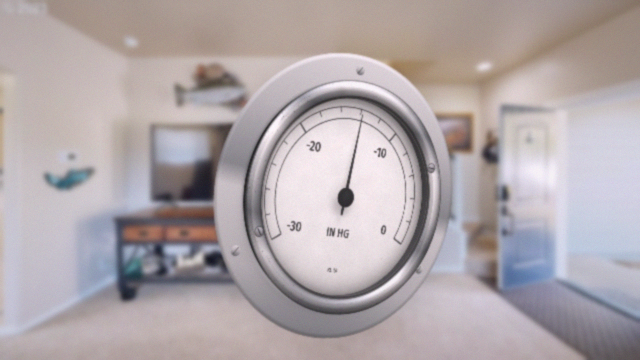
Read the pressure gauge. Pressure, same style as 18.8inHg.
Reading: -14inHg
